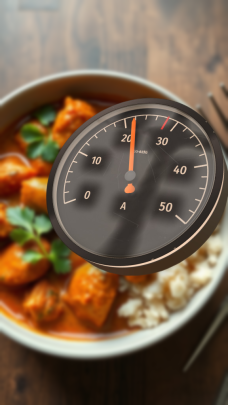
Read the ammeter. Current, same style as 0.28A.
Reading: 22A
